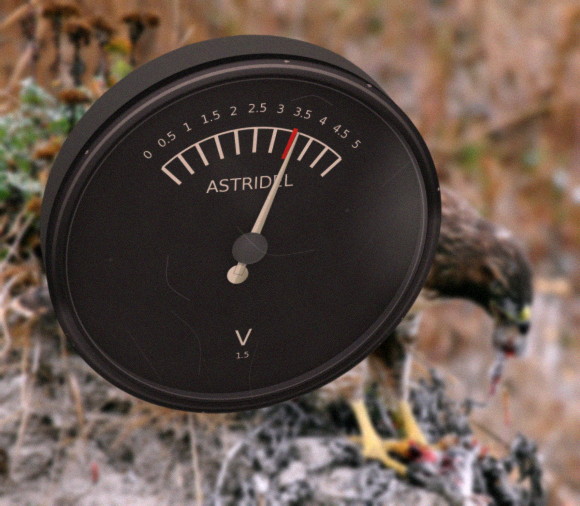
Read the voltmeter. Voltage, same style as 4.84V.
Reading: 3.5V
